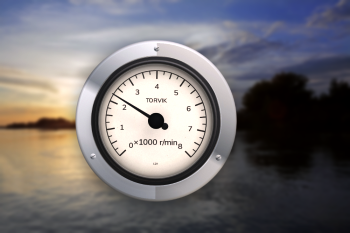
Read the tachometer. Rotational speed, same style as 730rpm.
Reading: 2250rpm
